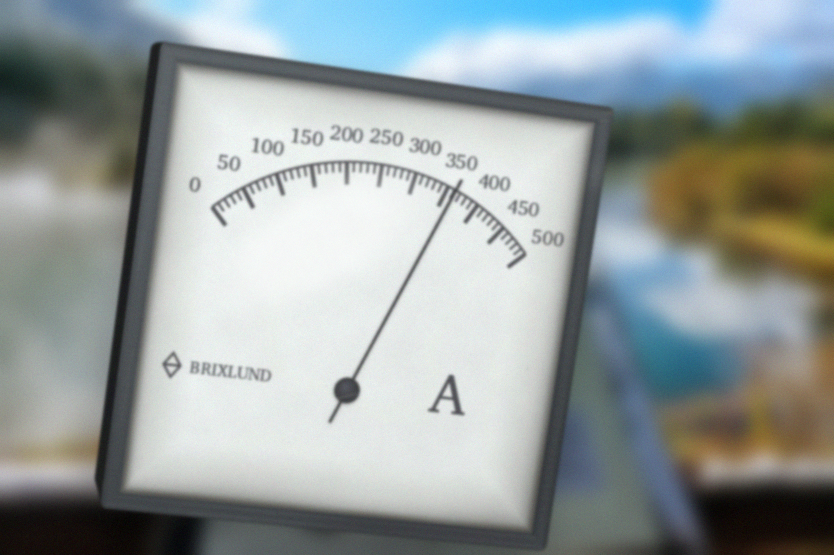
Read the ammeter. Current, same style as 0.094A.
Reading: 360A
